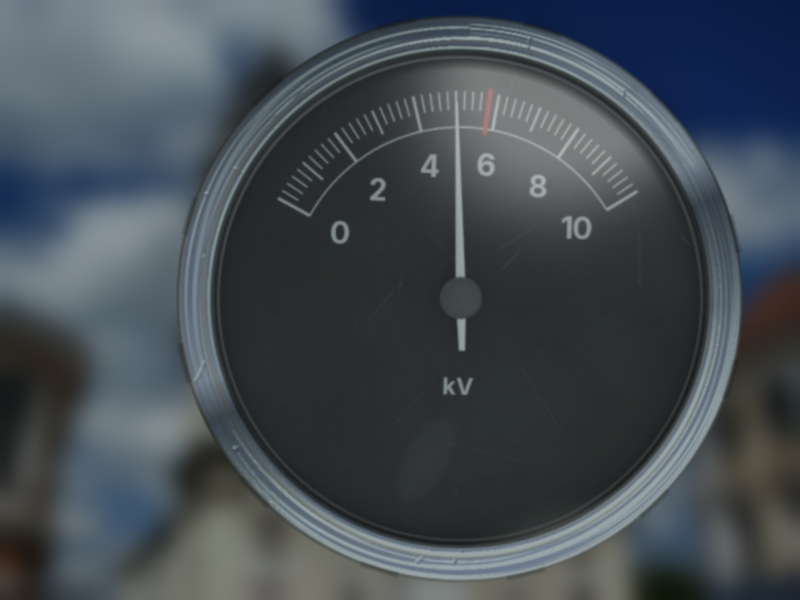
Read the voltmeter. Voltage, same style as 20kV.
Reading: 5kV
